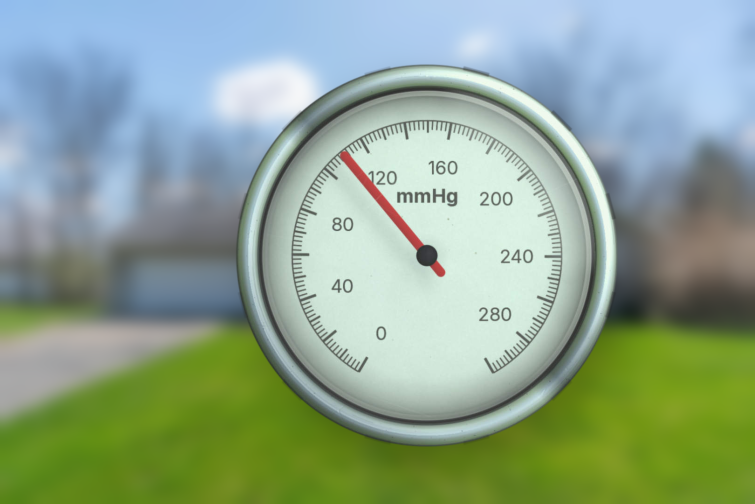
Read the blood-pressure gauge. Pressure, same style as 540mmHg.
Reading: 110mmHg
